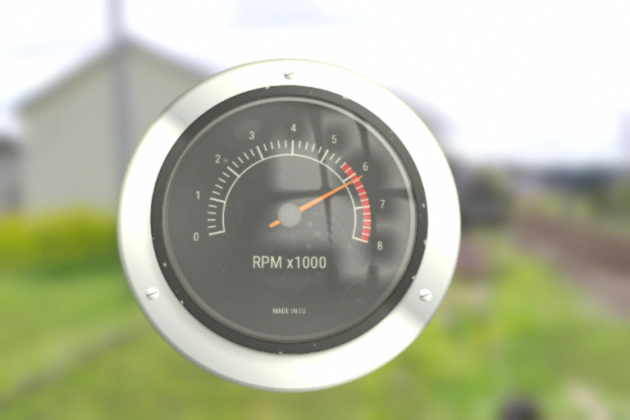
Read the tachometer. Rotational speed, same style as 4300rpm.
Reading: 6200rpm
